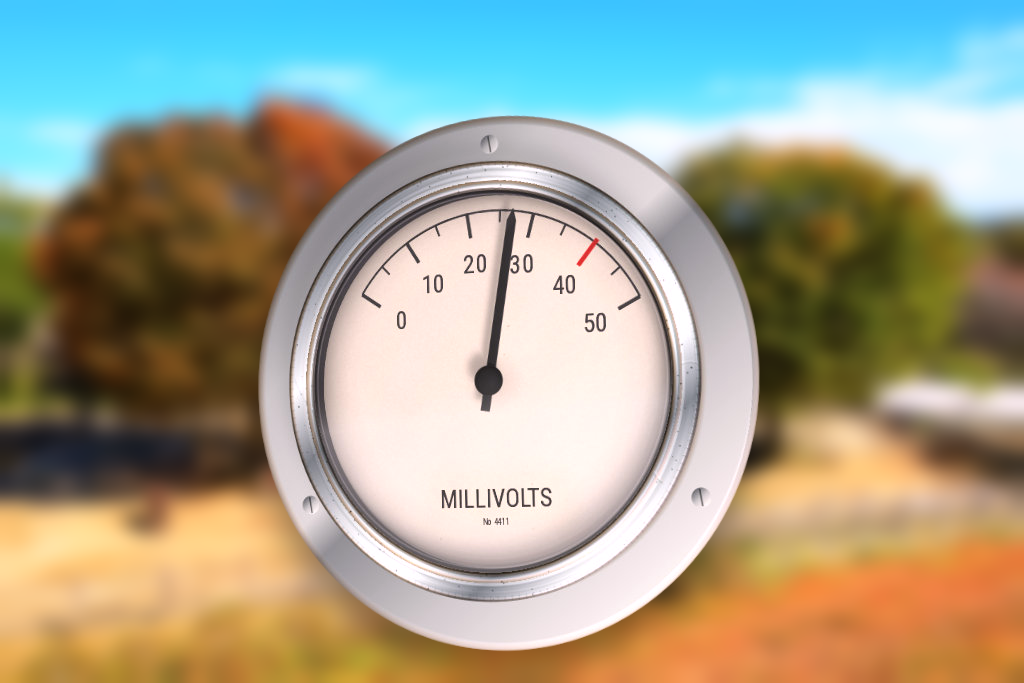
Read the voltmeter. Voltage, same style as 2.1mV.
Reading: 27.5mV
